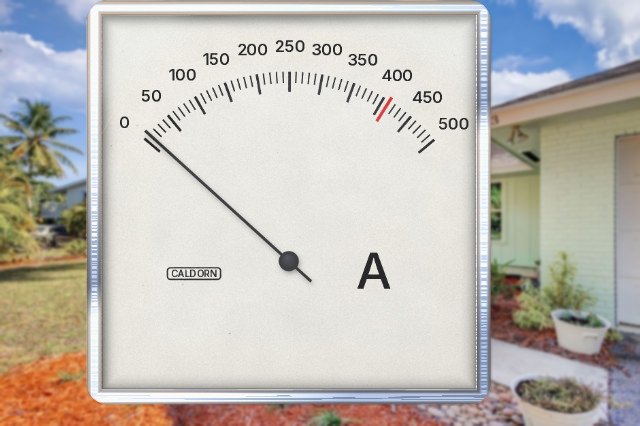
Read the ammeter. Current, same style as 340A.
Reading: 10A
